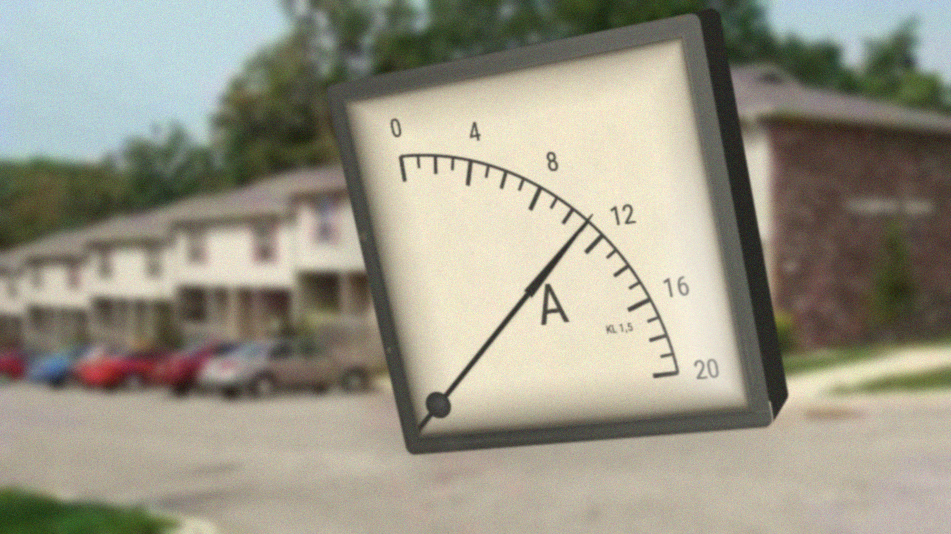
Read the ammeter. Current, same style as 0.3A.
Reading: 11A
